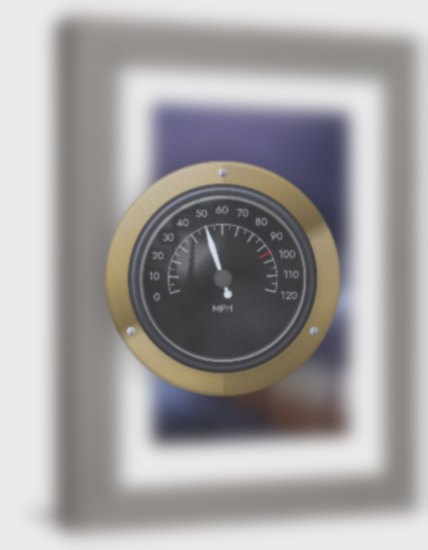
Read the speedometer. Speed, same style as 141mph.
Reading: 50mph
